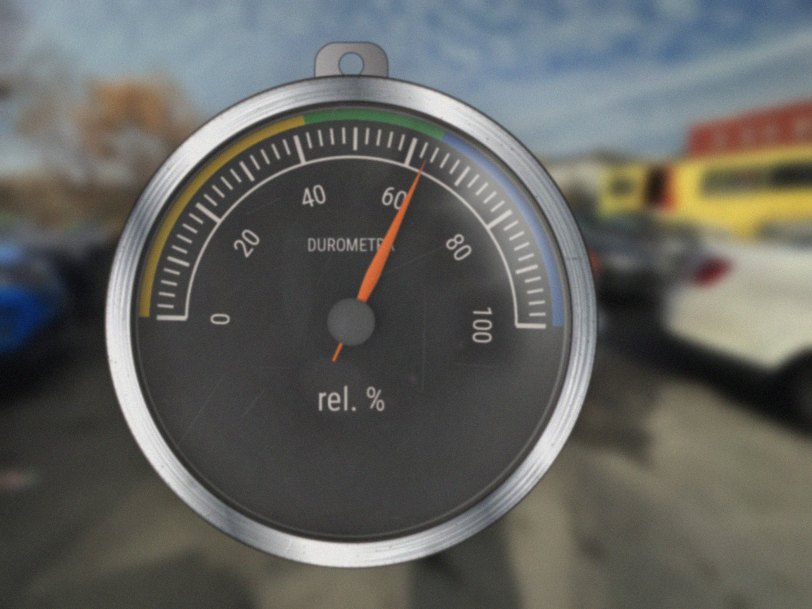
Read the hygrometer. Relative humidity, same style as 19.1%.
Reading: 63%
